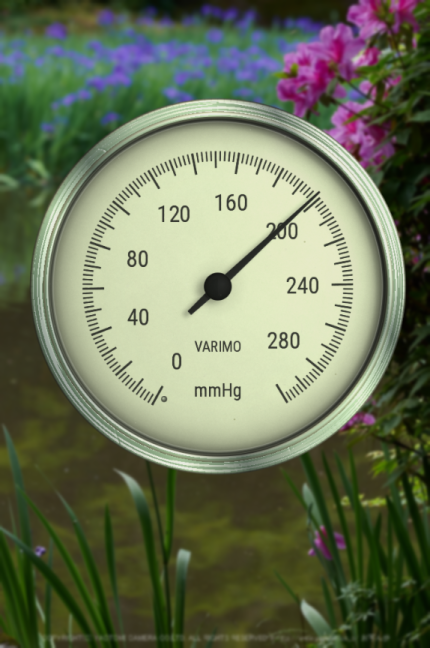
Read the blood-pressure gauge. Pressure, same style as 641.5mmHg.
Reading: 198mmHg
